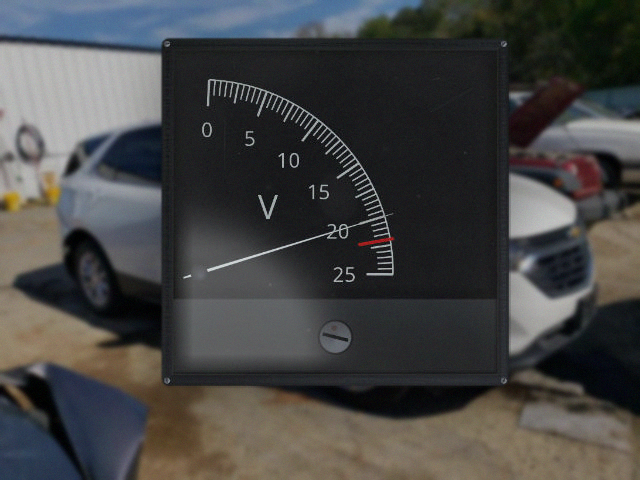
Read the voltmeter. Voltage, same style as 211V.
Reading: 20V
